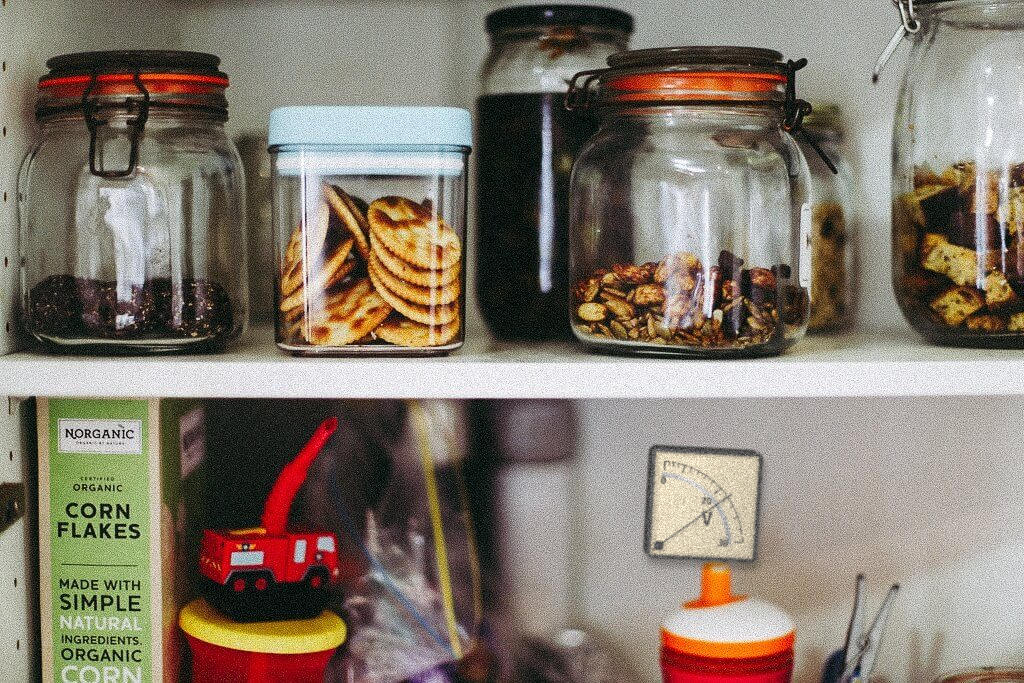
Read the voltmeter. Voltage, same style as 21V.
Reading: 22V
